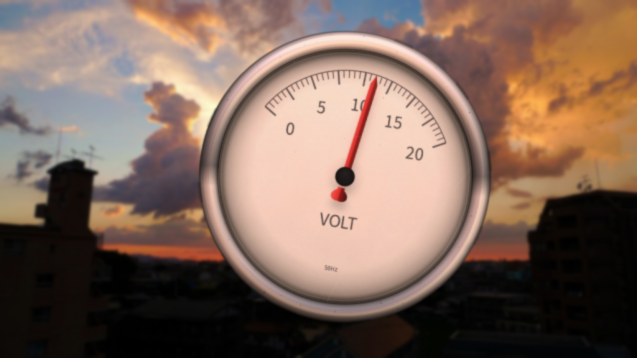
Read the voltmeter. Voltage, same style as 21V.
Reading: 11V
